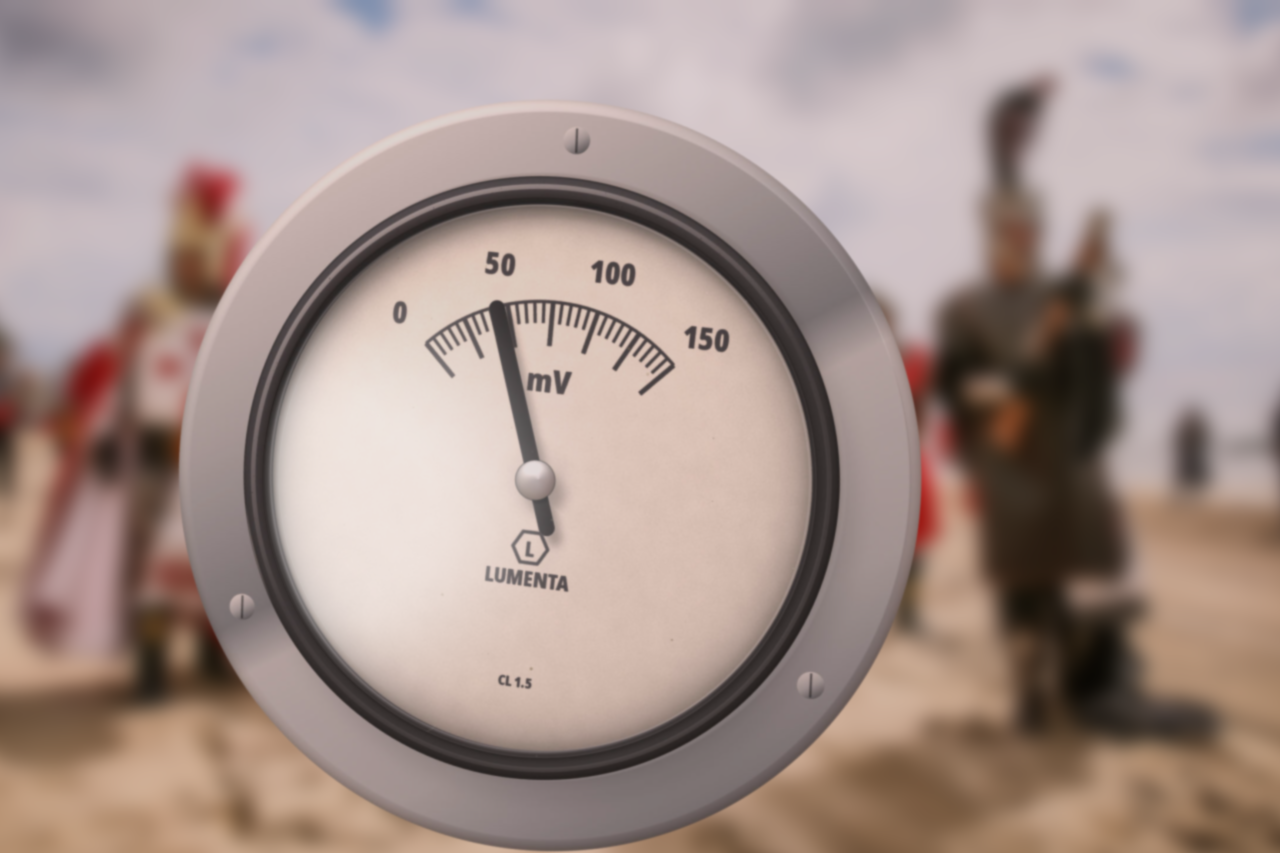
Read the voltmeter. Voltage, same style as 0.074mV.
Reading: 45mV
